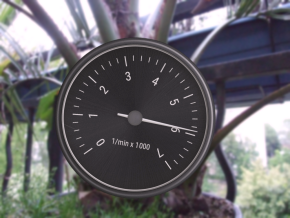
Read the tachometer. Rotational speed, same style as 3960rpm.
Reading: 5900rpm
